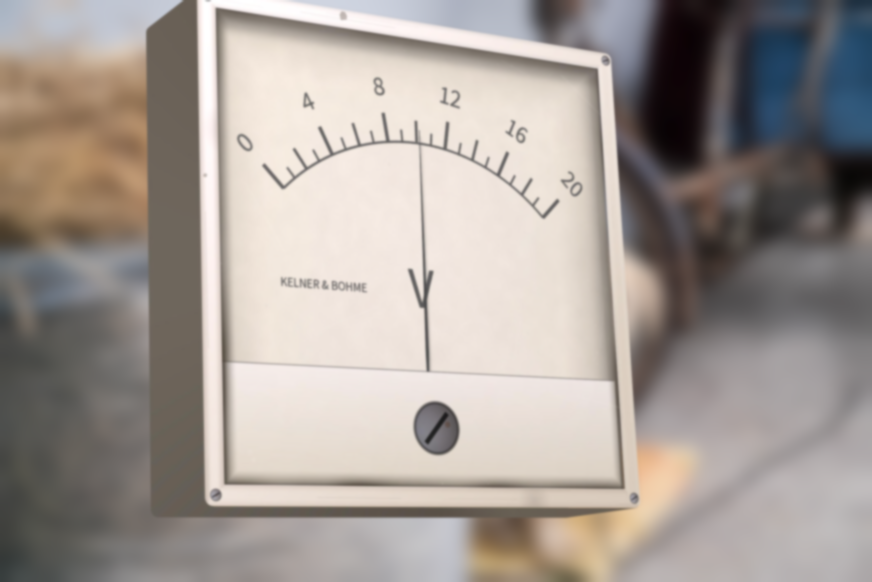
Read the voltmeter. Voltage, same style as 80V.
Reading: 10V
